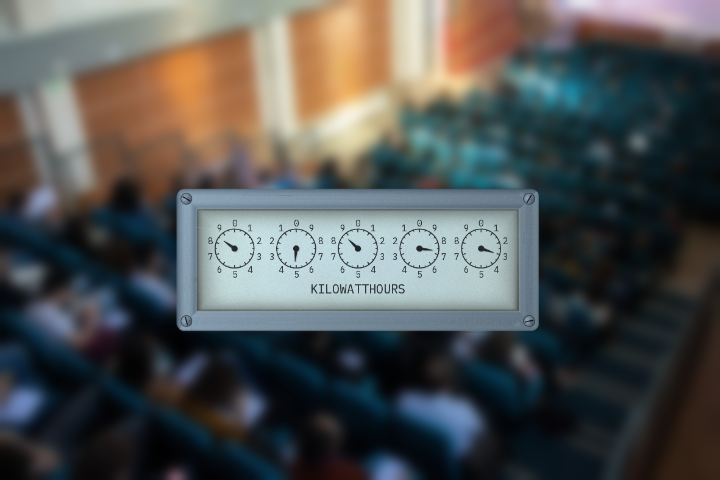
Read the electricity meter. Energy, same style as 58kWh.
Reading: 84873kWh
